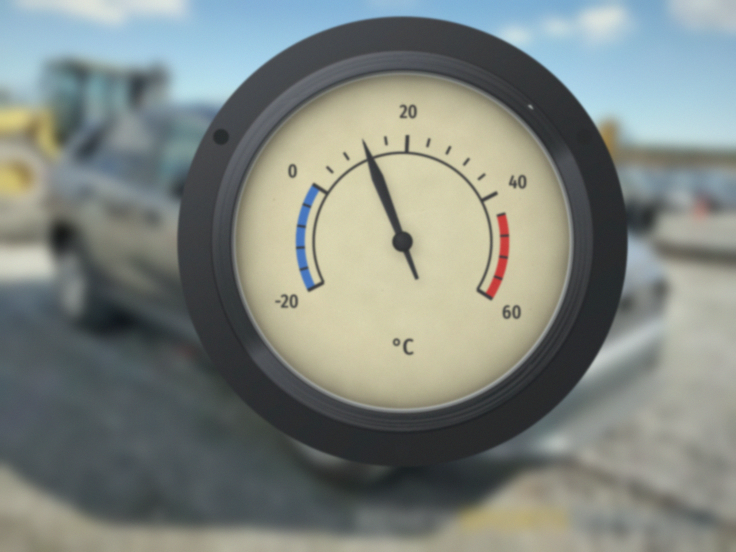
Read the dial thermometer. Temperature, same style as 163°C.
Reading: 12°C
